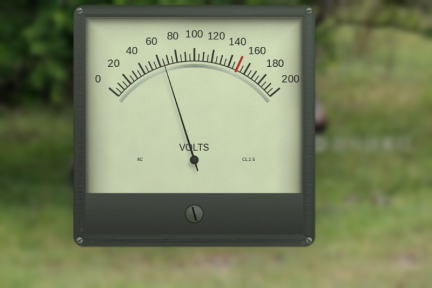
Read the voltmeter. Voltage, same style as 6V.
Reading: 65V
